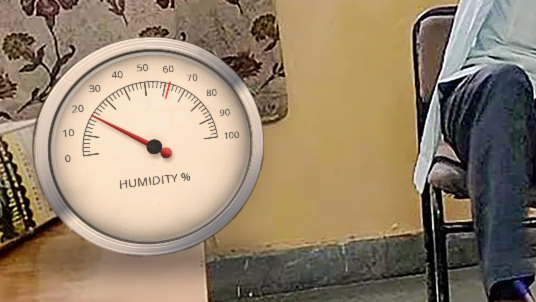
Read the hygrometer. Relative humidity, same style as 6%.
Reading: 20%
